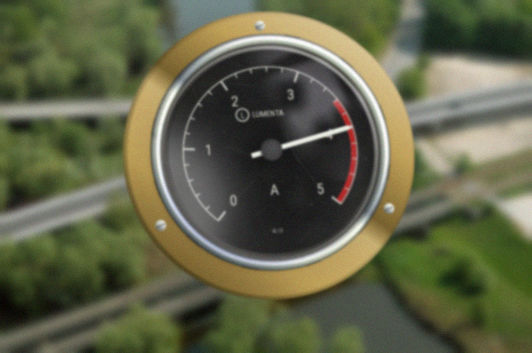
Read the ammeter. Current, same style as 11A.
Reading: 4A
